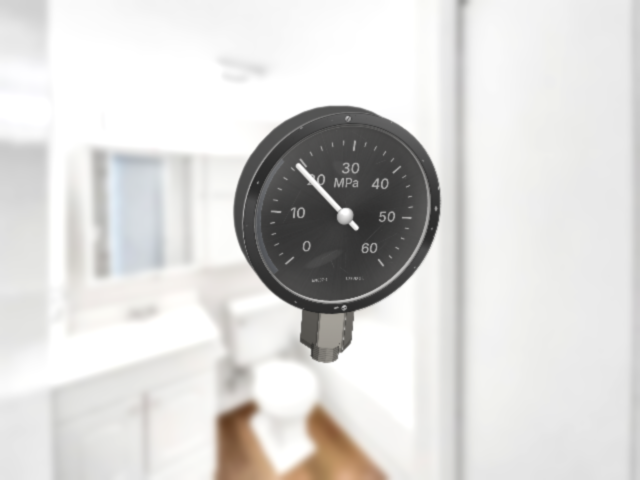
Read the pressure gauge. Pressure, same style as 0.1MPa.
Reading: 19MPa
